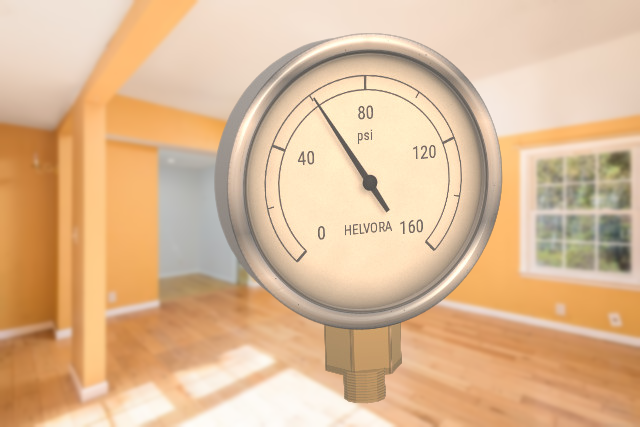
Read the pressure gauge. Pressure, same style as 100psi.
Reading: 60psi
